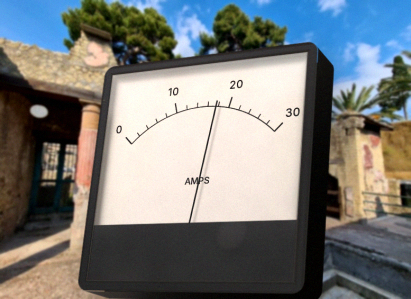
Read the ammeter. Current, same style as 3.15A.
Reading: 18A
